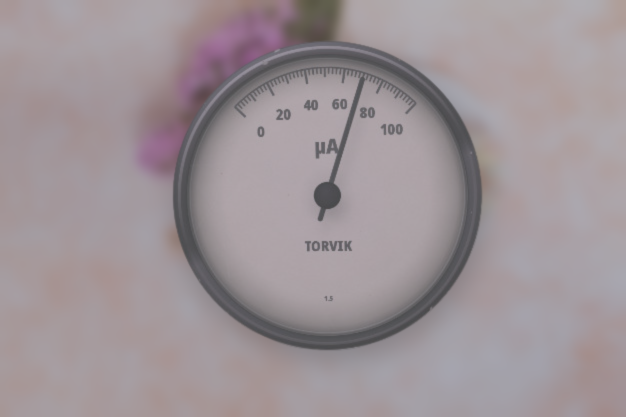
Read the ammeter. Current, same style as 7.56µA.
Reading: 70µA
